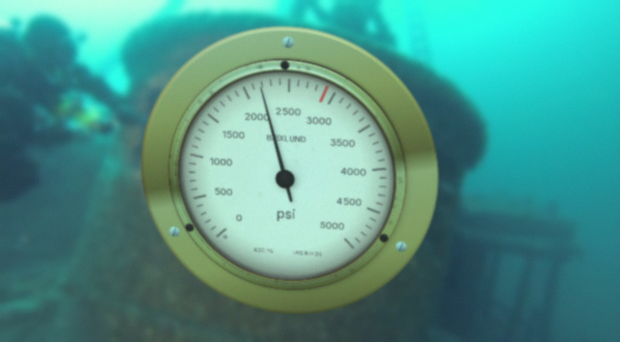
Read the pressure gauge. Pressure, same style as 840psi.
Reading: 2200psi
